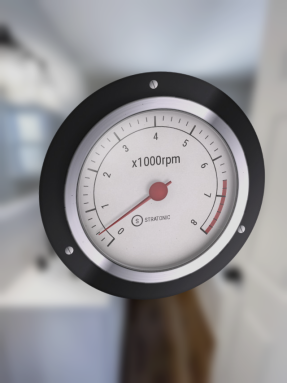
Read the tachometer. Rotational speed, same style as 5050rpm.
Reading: 400rpm
